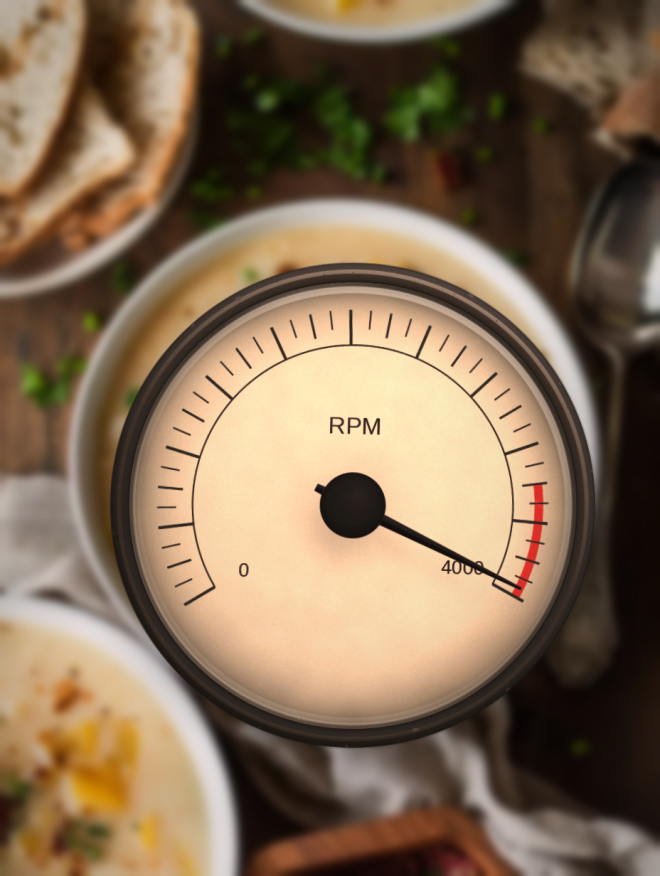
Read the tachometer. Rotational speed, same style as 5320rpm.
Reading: 3950rpm
